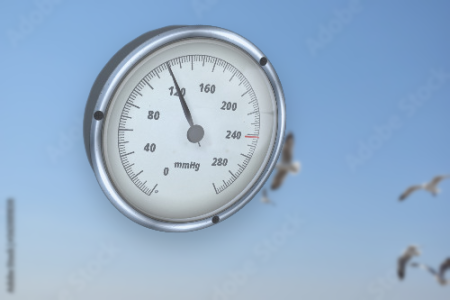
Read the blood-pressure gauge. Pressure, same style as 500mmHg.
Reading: 120mmHg
